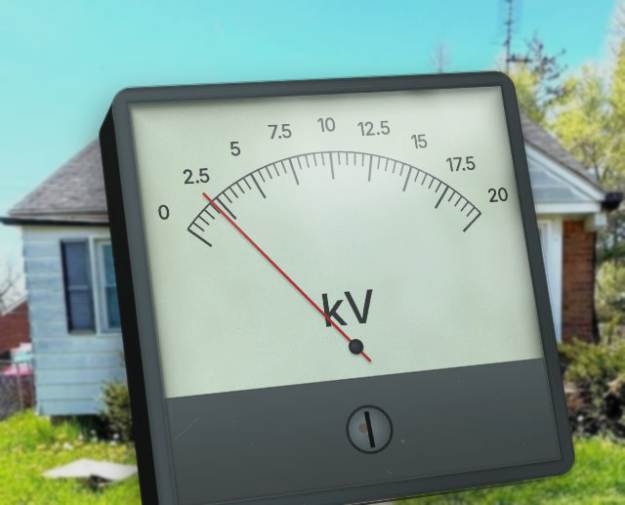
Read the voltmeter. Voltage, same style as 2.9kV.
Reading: 2kV
